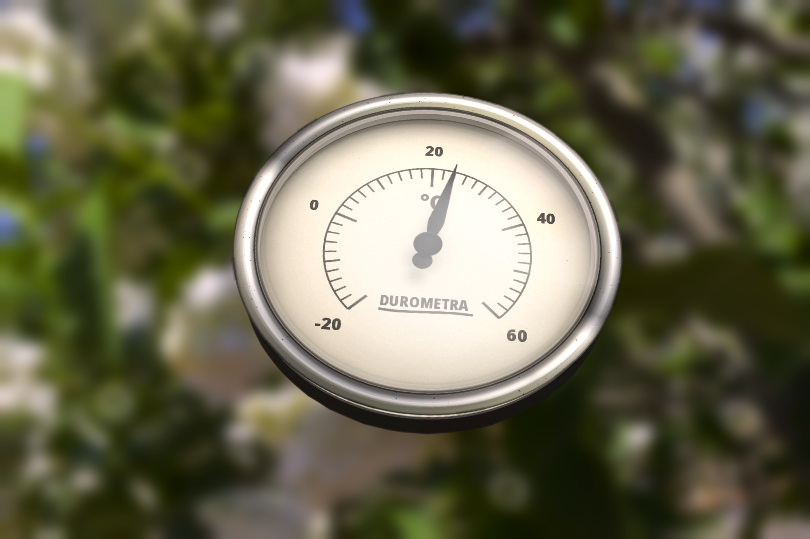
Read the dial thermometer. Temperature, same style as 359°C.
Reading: 24°C
